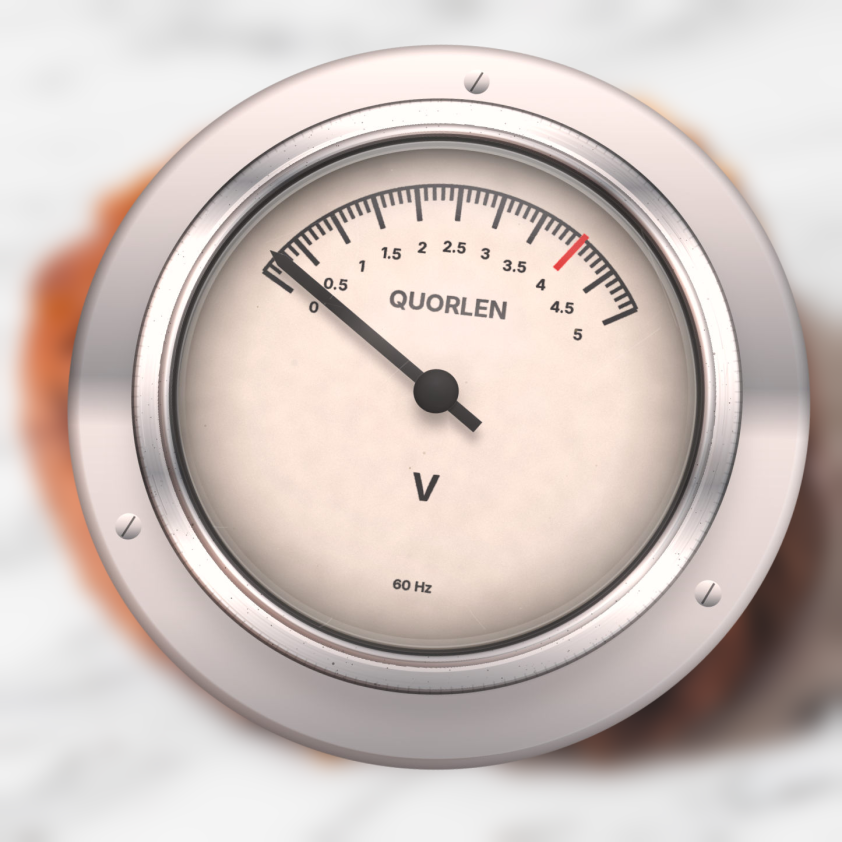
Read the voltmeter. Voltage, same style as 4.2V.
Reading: 0.2V
